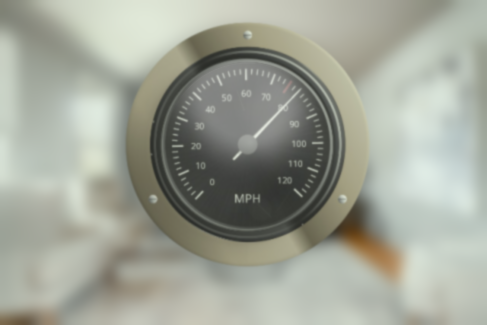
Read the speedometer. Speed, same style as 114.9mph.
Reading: 80mph
